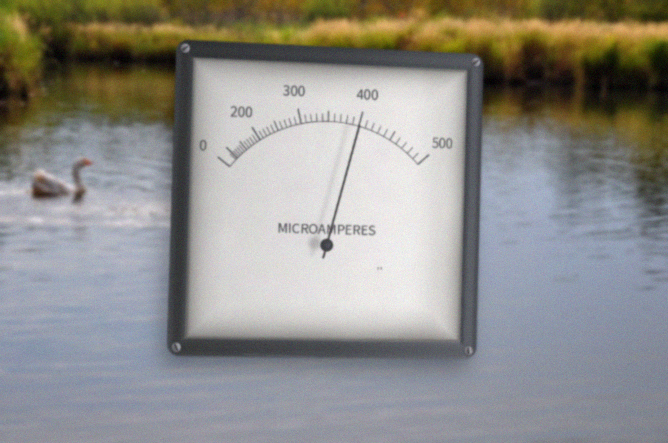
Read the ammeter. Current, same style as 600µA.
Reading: 400µA
